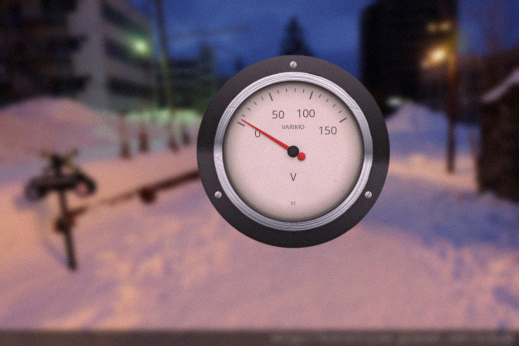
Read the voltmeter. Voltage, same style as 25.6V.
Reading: 5V
